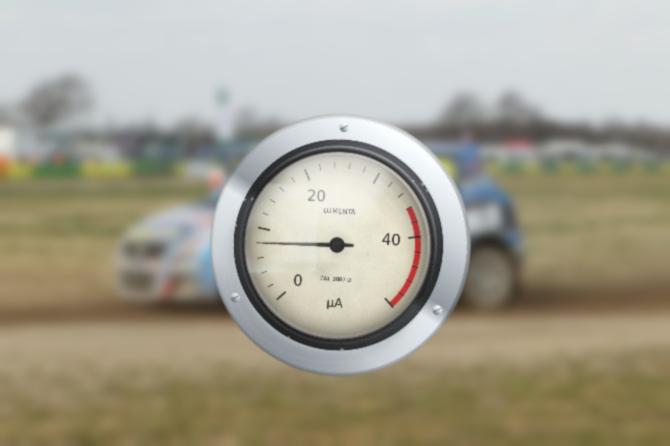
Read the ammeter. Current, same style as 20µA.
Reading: 8µA
